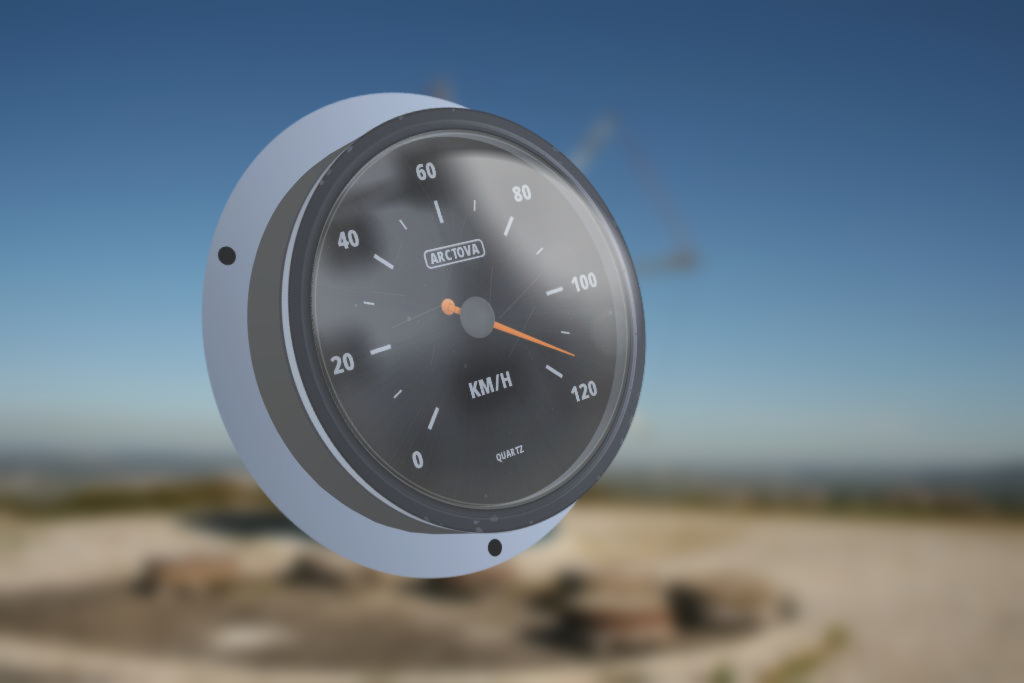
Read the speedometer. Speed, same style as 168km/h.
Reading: 115km/h
